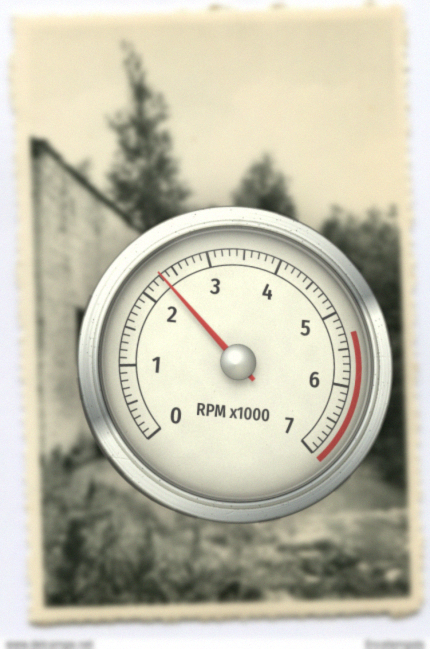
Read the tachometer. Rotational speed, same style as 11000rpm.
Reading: 2300rpm
